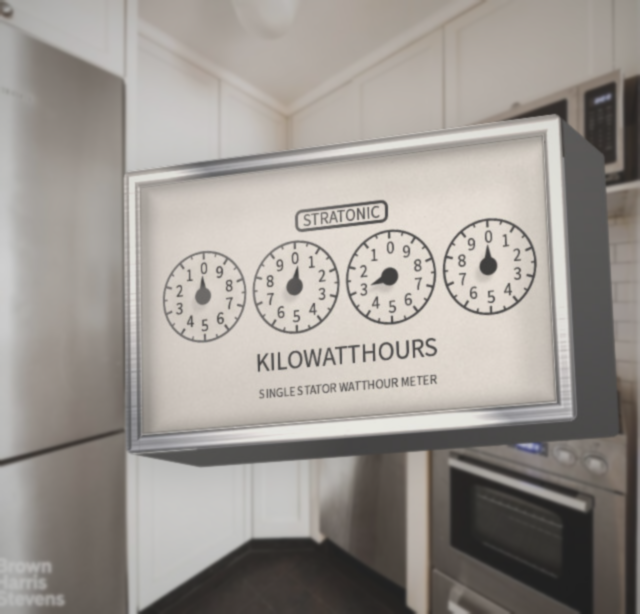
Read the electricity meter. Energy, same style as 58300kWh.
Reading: 30kWh
